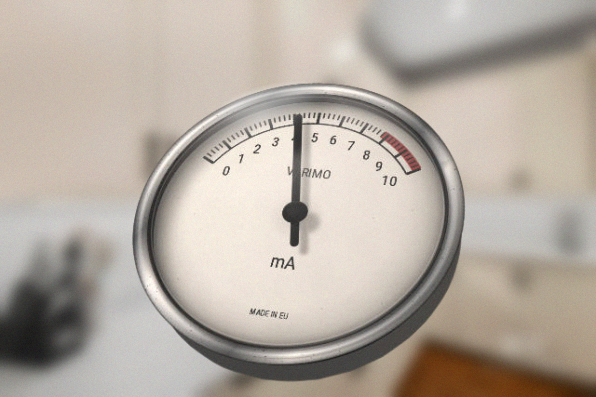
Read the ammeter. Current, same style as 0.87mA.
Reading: 4.2mA
